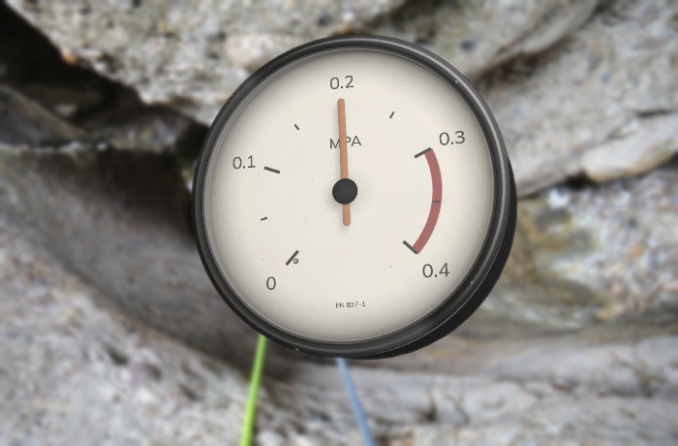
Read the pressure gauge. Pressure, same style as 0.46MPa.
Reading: 0.2MPa
